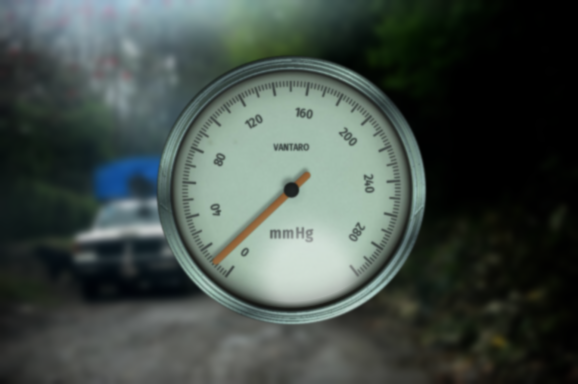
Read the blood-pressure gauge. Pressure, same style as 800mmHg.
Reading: 10mmHg
